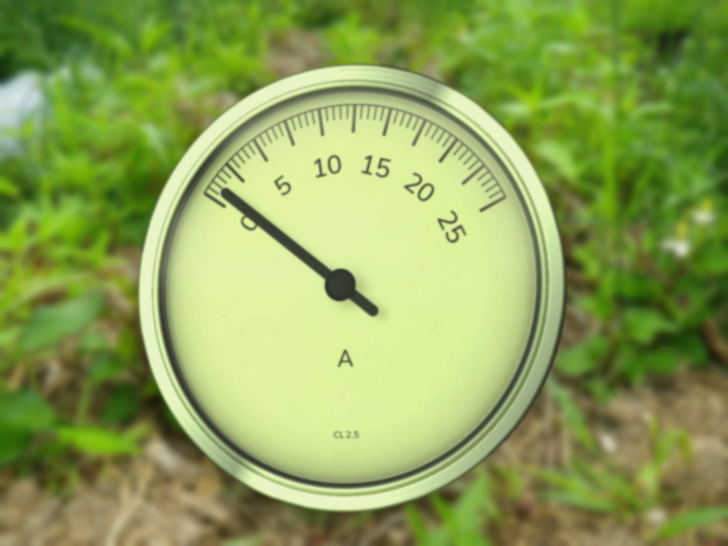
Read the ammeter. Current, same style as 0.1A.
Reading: 1A
